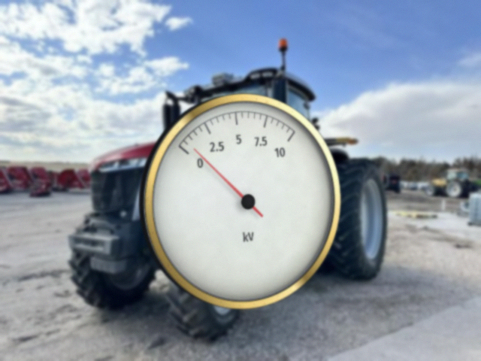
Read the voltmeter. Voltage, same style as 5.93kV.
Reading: 0.5kV
